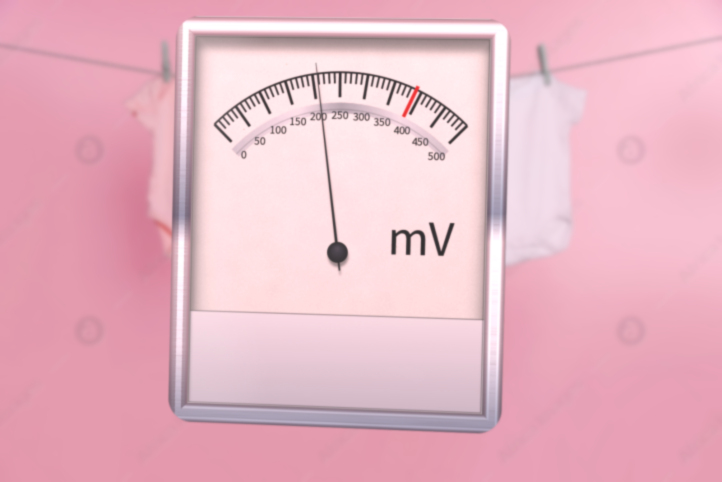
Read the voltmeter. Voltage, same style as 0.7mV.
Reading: 210mV
